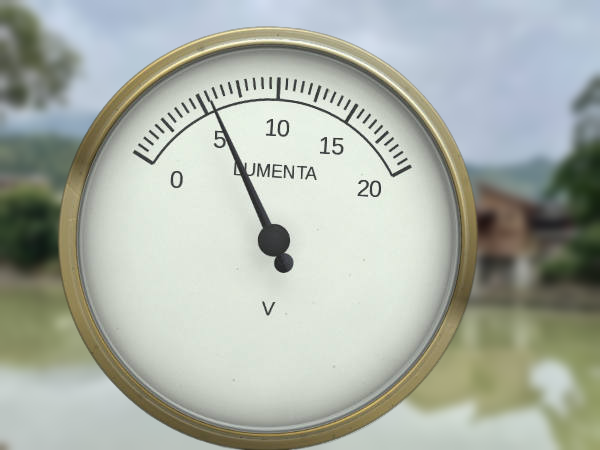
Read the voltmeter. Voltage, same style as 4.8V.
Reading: 5.5V
